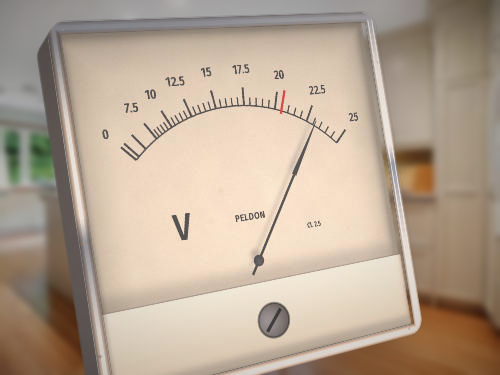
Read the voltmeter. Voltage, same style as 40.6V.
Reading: 23V
